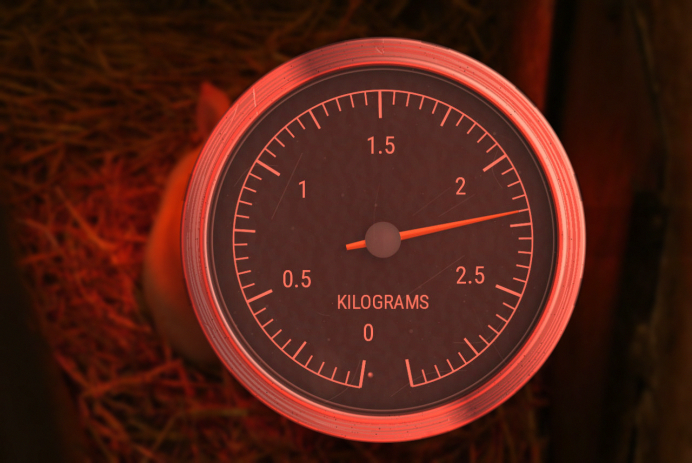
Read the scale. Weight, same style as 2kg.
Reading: 2.2kg
